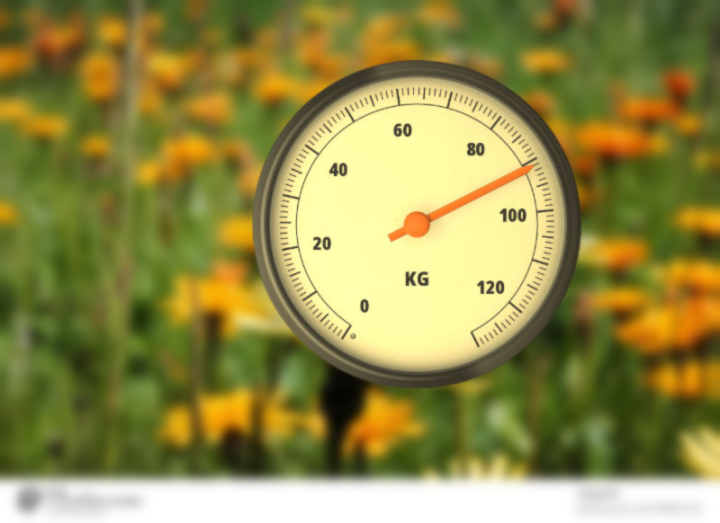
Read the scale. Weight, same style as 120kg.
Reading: 91kg
